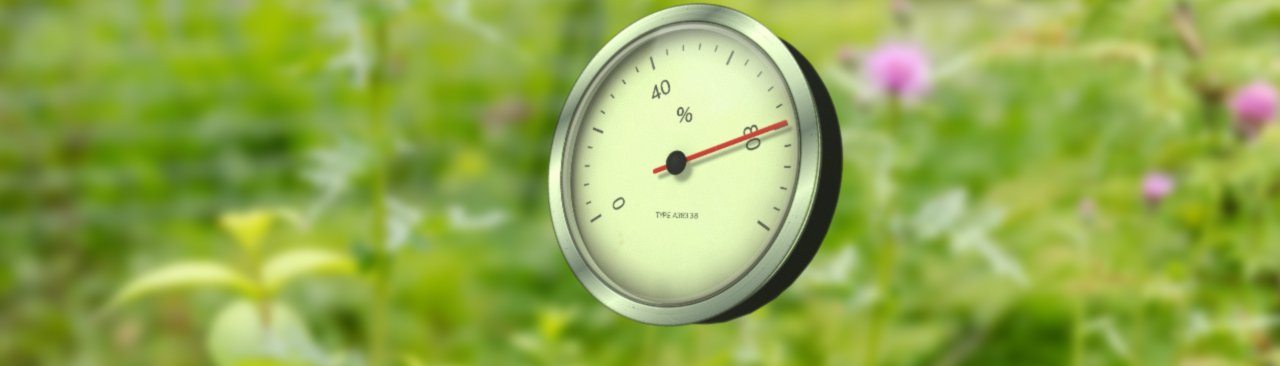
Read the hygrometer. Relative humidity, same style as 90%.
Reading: 80%
